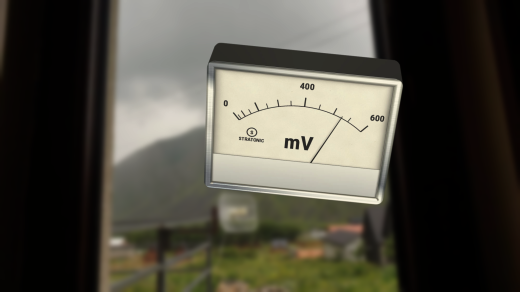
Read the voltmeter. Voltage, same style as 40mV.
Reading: 525mV
